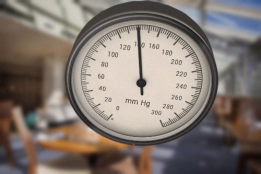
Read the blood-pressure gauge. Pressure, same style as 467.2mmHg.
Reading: 140mmHg
